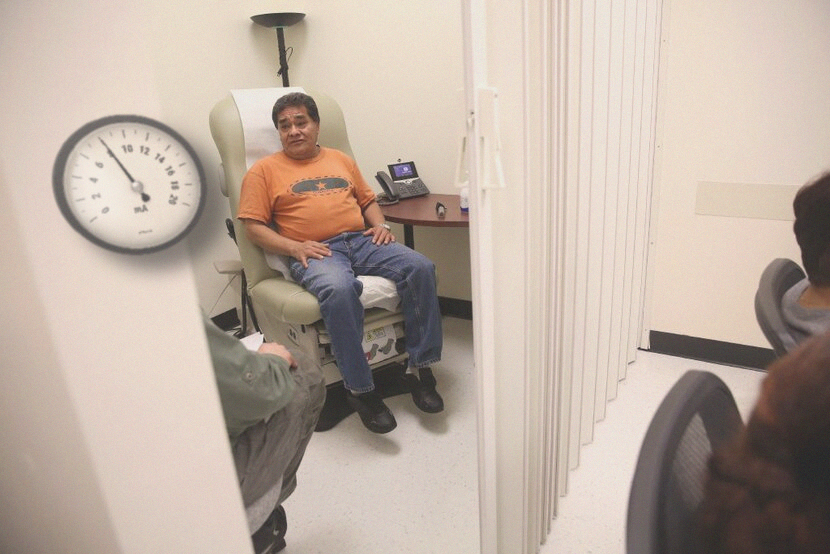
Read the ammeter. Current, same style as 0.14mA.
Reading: 8mA
